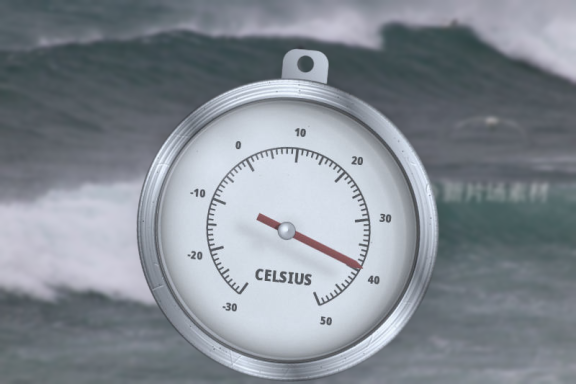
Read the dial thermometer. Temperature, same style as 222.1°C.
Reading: 39°C
